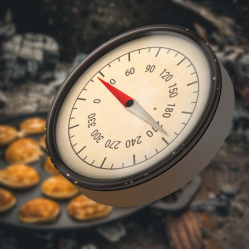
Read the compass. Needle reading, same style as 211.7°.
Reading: 25°
